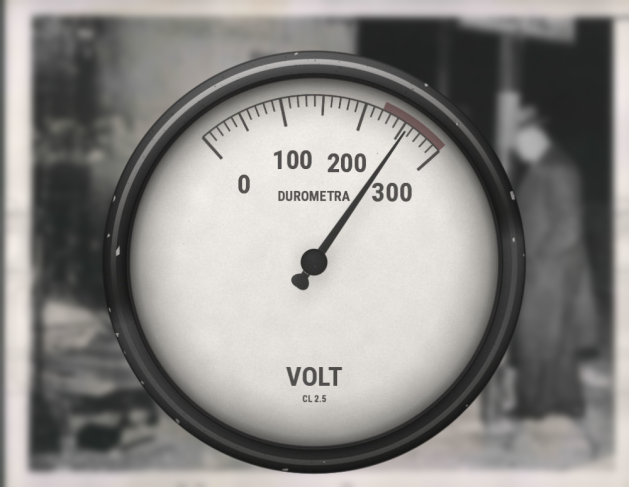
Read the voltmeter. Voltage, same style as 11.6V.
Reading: 255V
